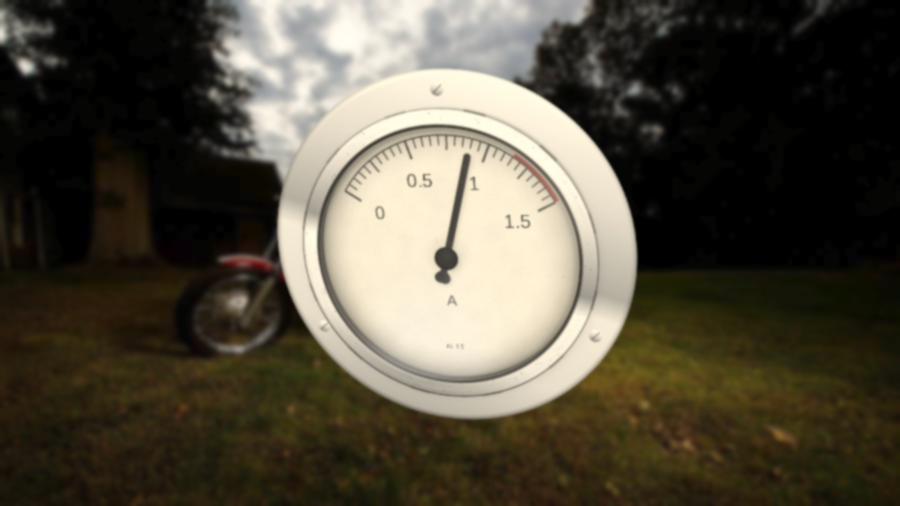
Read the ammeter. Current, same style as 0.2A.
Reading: 0.9A
